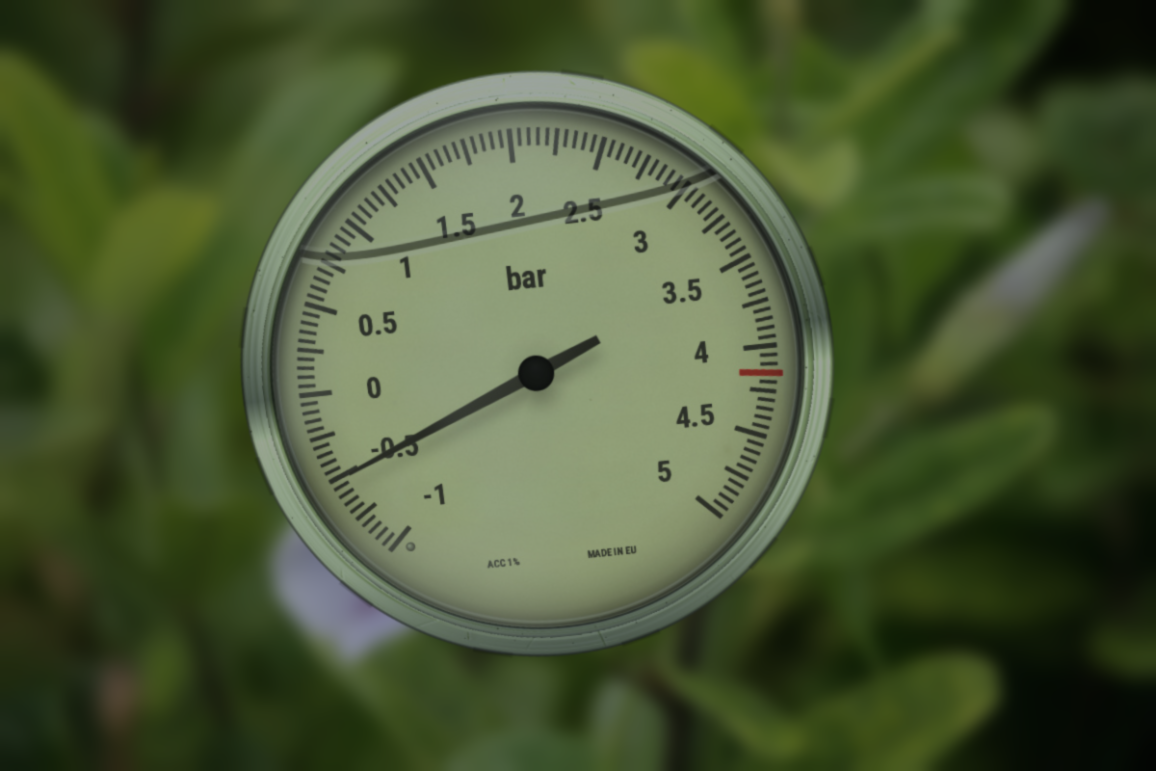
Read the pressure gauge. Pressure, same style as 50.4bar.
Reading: -0.5bar
